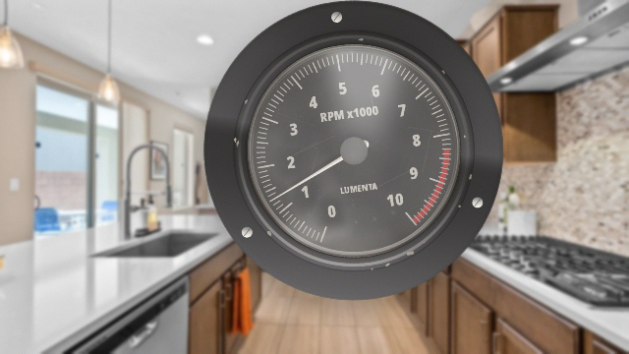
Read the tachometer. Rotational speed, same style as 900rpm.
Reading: 1300rpm
